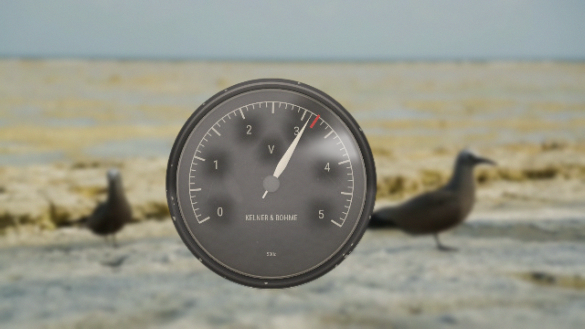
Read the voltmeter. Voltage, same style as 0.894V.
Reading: 3.1V
